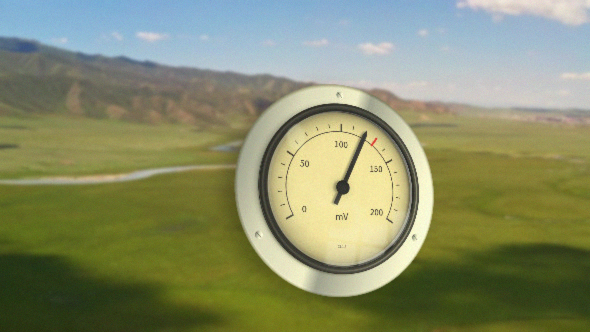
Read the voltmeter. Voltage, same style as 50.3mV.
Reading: 120mV
